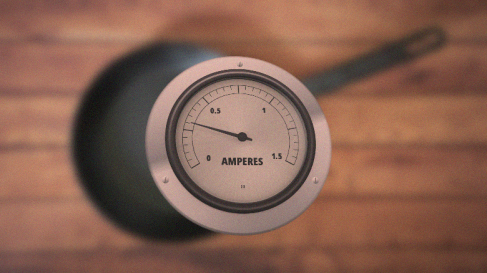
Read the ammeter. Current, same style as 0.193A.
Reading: 0.3A
